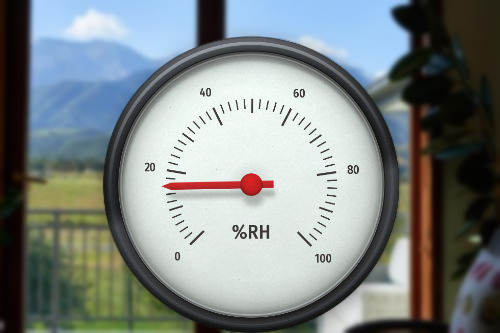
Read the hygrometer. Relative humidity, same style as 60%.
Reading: 16%
